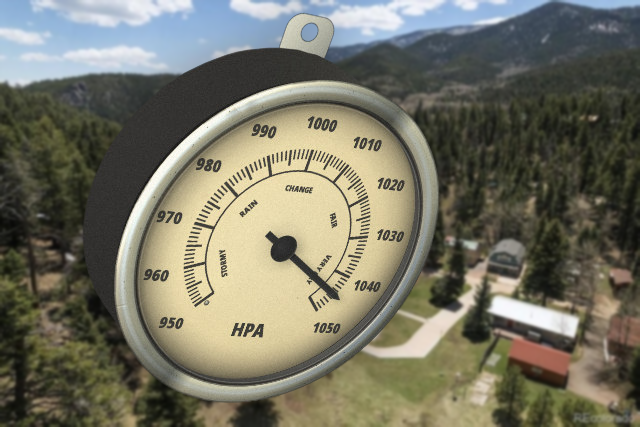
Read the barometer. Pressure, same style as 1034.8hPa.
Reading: 1045hPa
